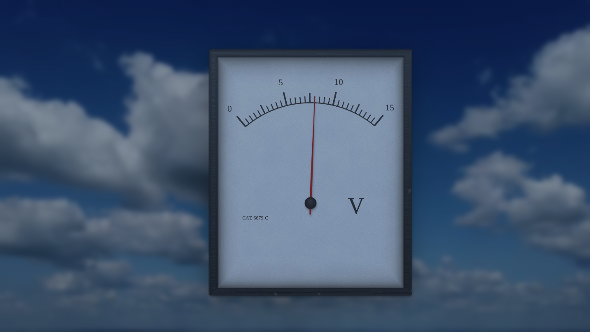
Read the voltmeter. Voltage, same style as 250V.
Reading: 8V
